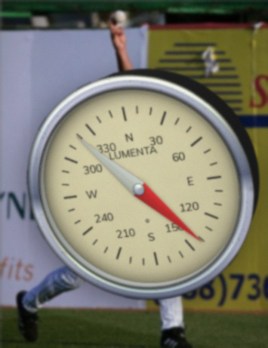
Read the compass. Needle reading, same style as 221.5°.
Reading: 140°
